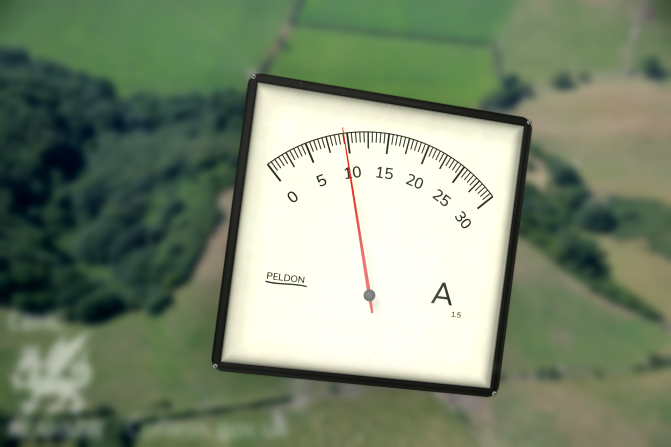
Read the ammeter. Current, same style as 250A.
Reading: 9.5A
